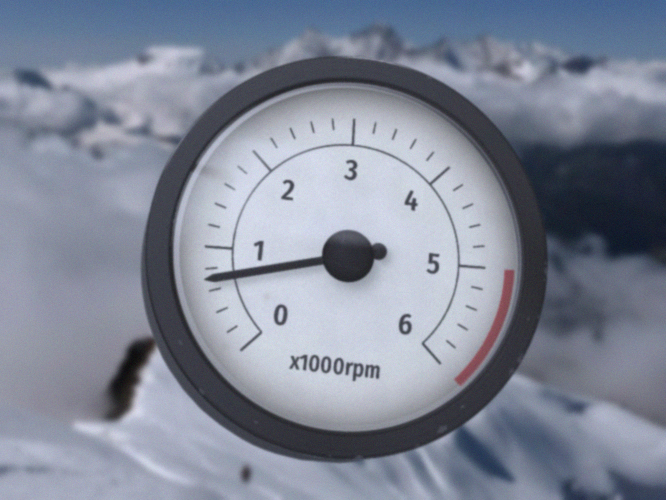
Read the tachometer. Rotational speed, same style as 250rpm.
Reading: 700rpm
